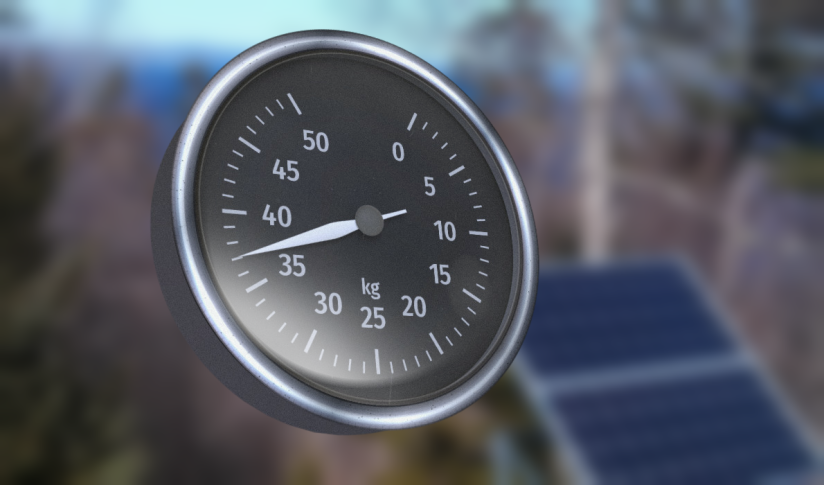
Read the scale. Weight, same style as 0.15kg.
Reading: 37kg
